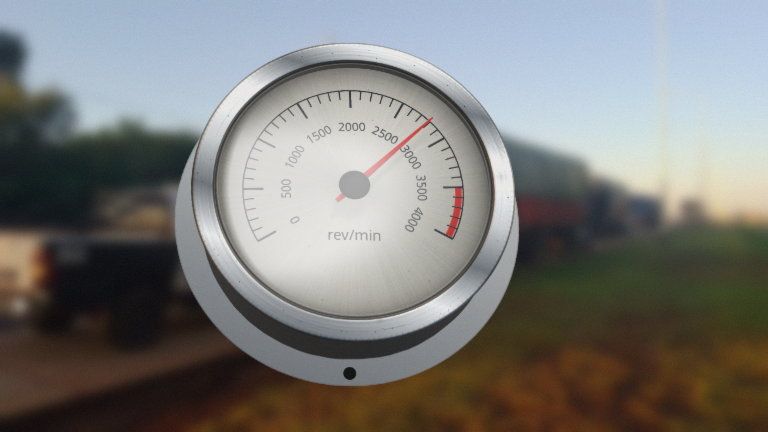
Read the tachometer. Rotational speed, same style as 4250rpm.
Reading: 2800rpm
